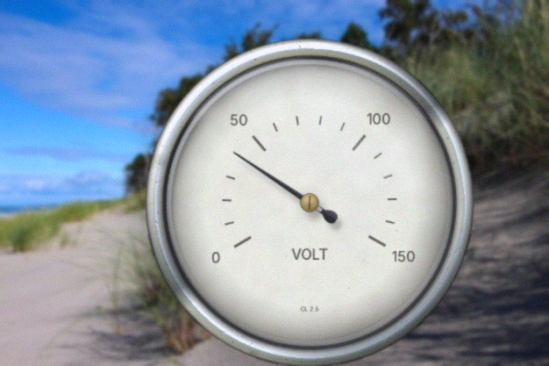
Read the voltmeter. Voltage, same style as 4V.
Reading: 40V
